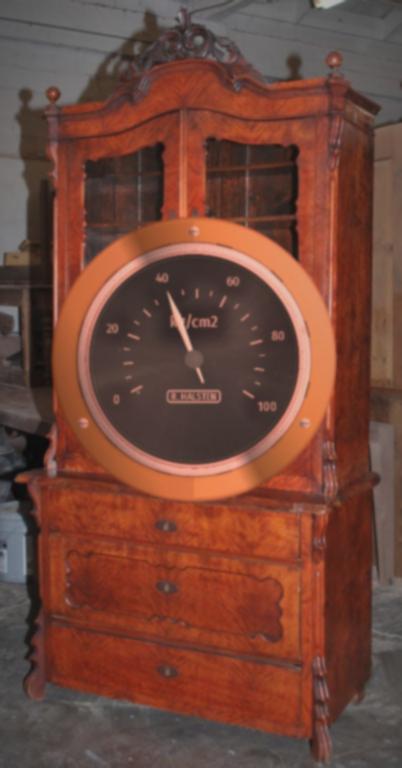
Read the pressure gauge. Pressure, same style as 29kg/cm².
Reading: 40kg/cm²
